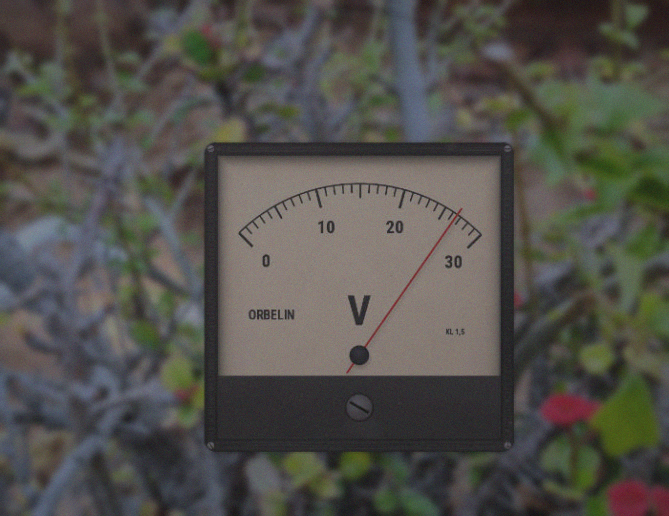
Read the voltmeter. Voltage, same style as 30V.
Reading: 26.5V
